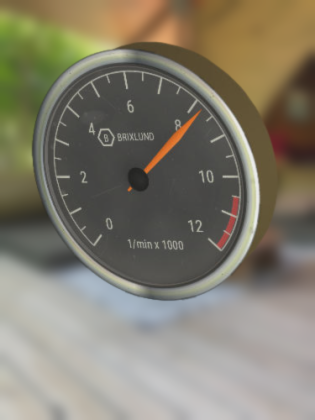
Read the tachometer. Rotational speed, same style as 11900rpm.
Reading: 8250rpm
